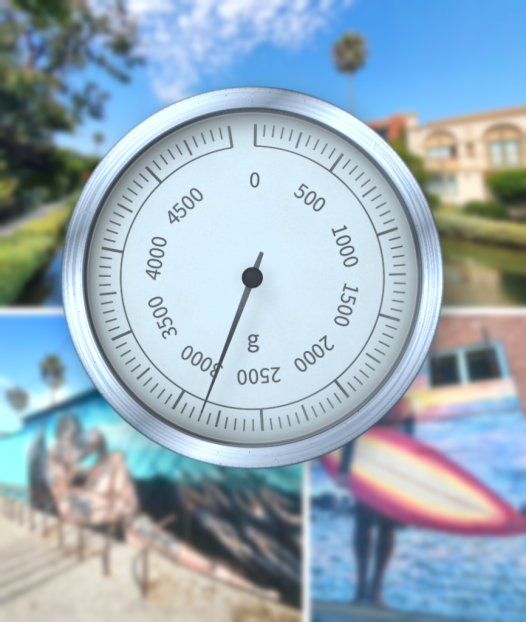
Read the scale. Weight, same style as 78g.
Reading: 2850g
